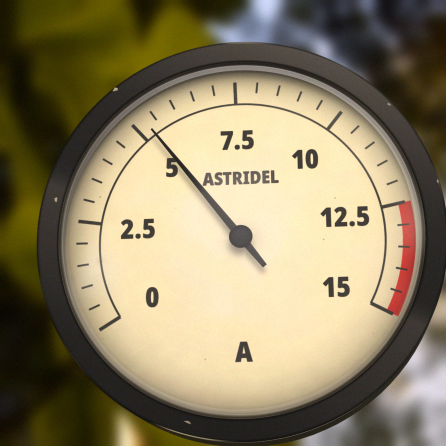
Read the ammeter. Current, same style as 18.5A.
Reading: 5.25A
